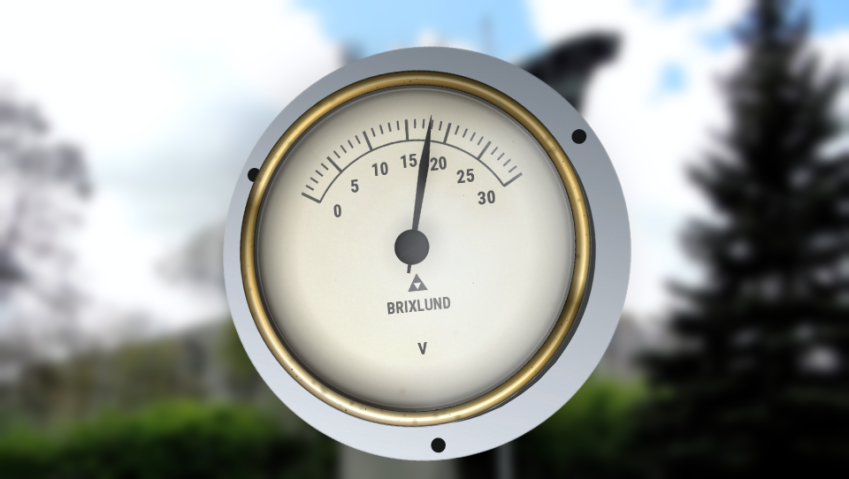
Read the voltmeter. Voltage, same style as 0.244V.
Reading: 18V
